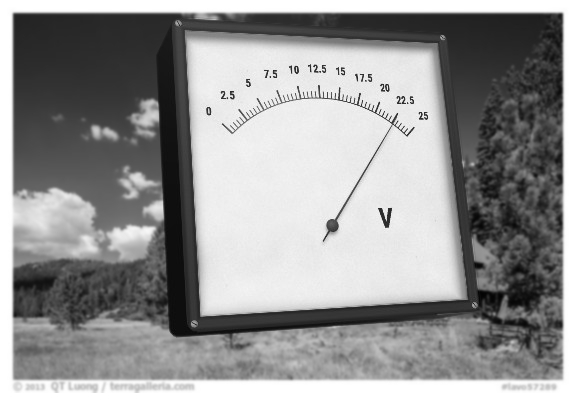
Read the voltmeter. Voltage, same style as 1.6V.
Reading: 22.5V
